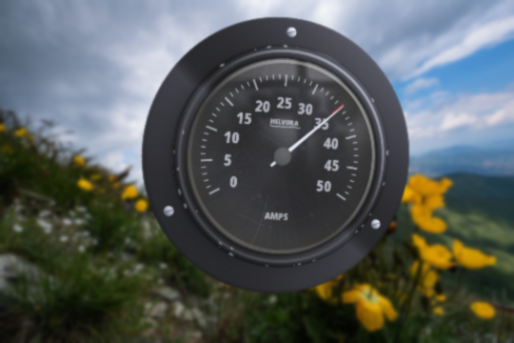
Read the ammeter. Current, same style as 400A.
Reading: 35A
